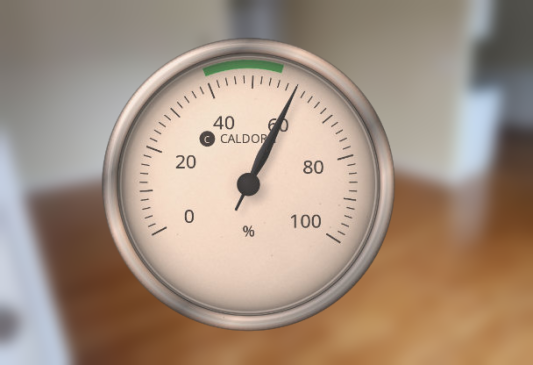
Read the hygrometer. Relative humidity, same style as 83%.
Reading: 60%
